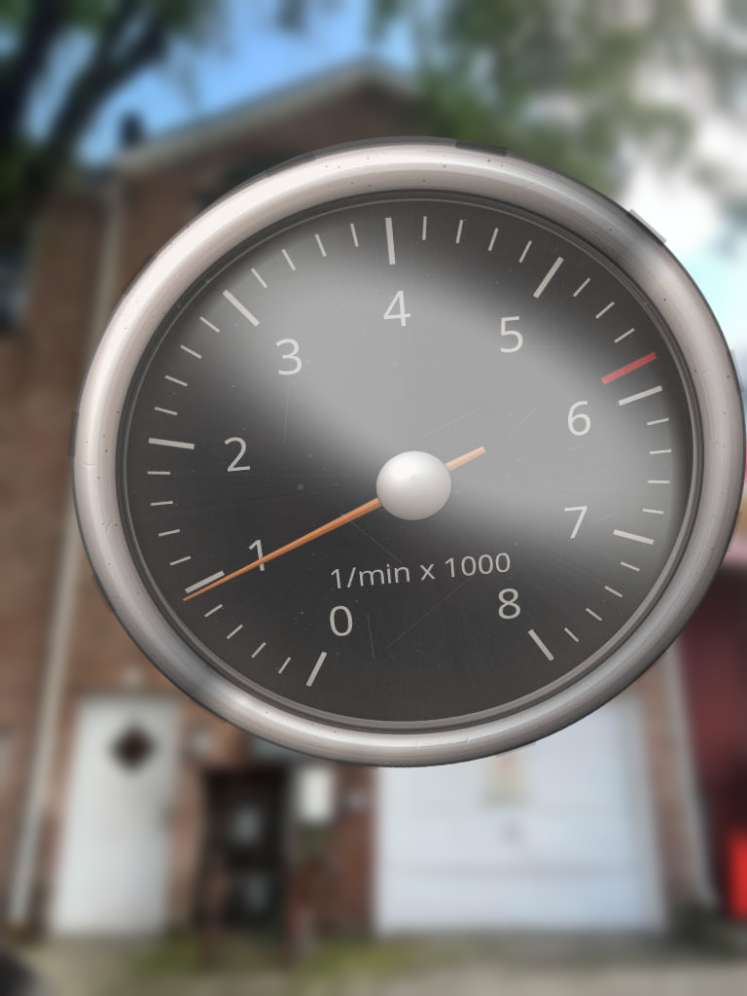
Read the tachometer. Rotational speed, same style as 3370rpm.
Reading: 1000rpm
